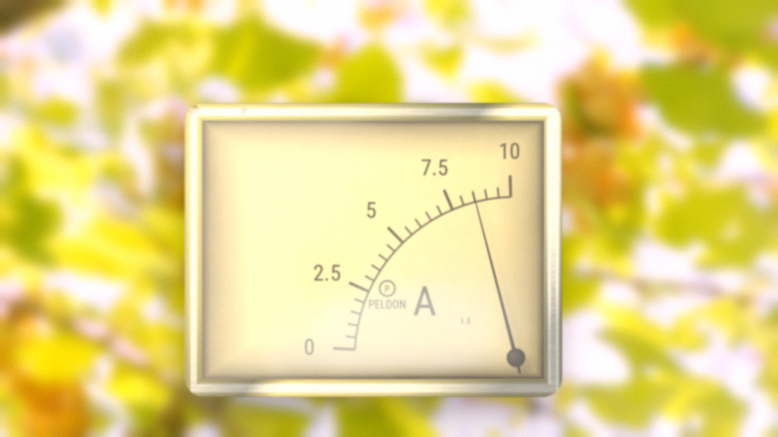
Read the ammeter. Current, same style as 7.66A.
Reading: 8.5A
